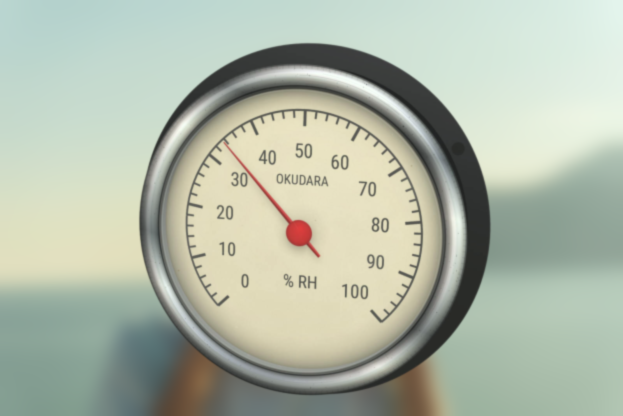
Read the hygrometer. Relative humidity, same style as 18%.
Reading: 34%
